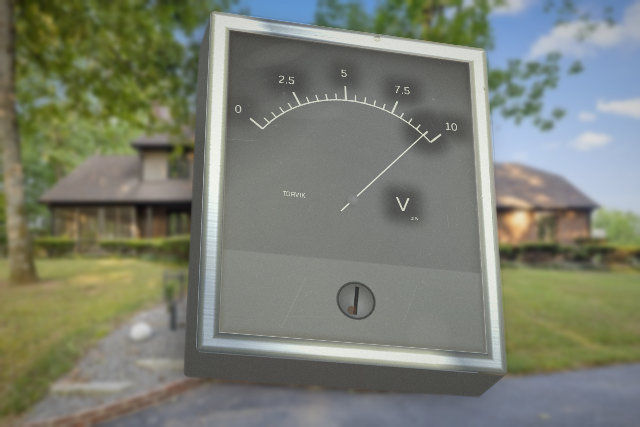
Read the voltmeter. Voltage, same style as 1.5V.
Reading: 9.5V
